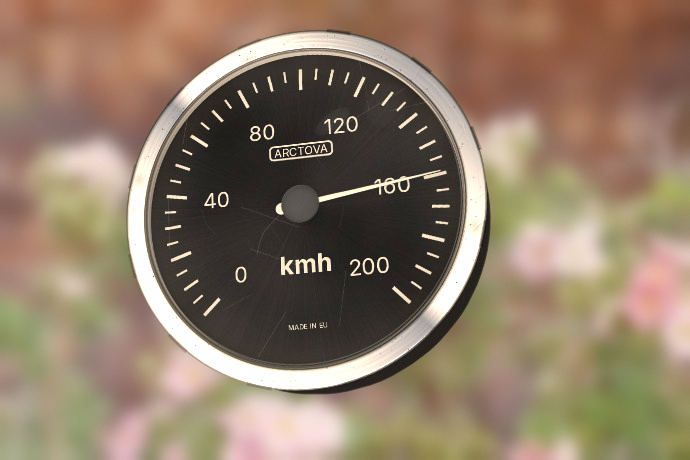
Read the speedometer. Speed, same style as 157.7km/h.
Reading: 160km/h
